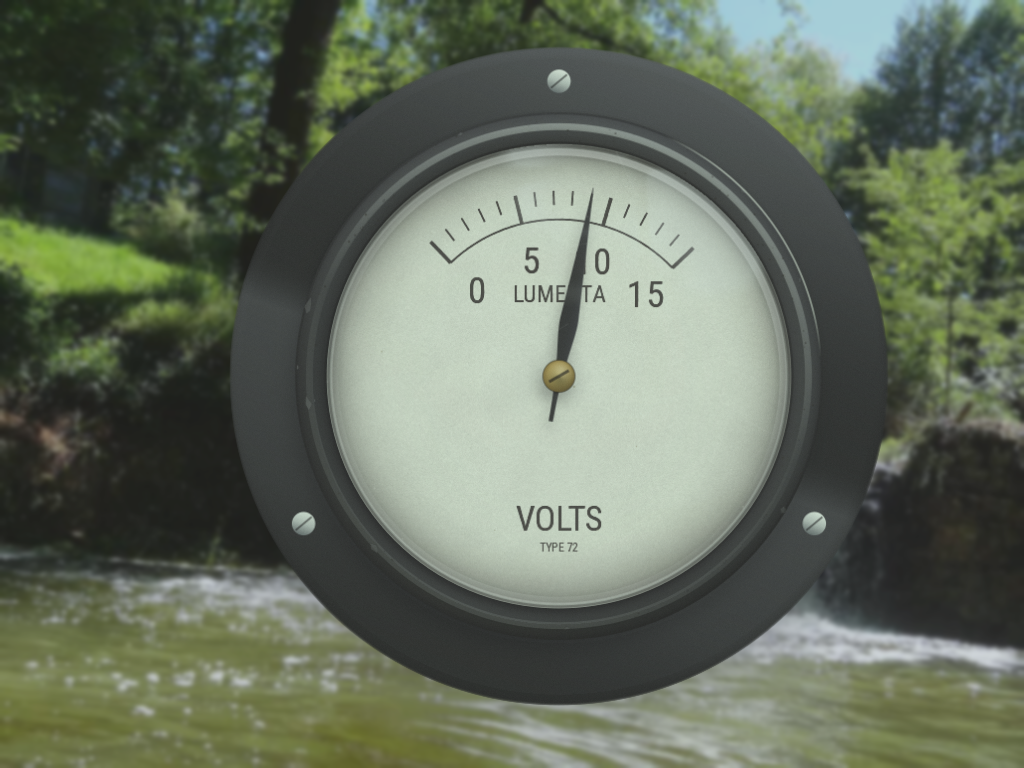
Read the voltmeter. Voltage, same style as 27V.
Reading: 9V
